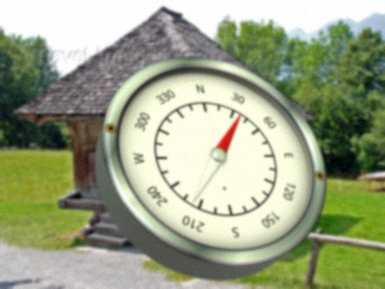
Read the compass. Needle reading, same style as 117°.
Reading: 37.5°
